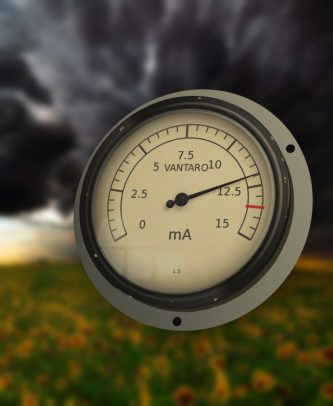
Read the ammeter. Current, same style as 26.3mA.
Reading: 12mA
